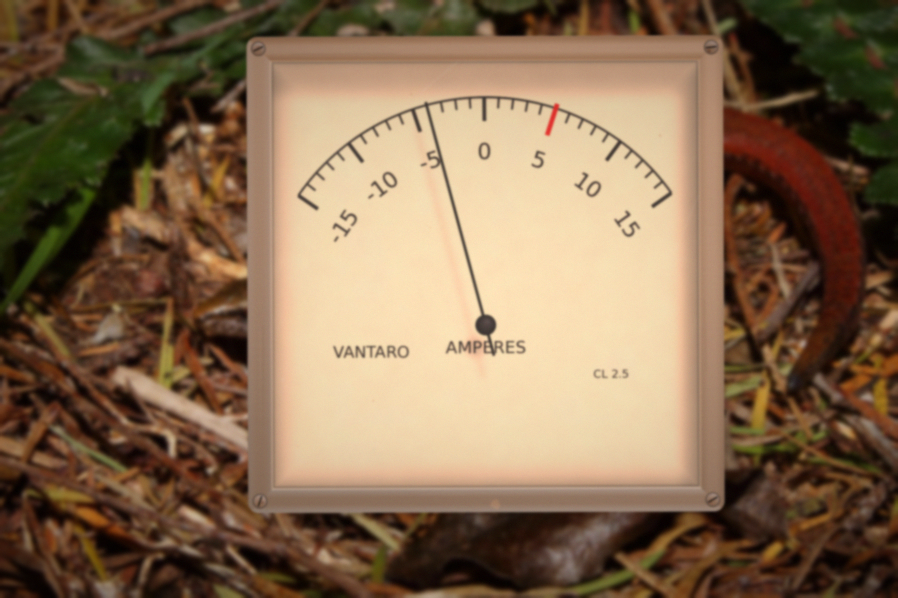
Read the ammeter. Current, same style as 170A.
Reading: -4A
